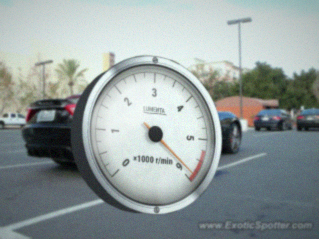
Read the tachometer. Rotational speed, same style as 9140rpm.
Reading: 5875rpm
